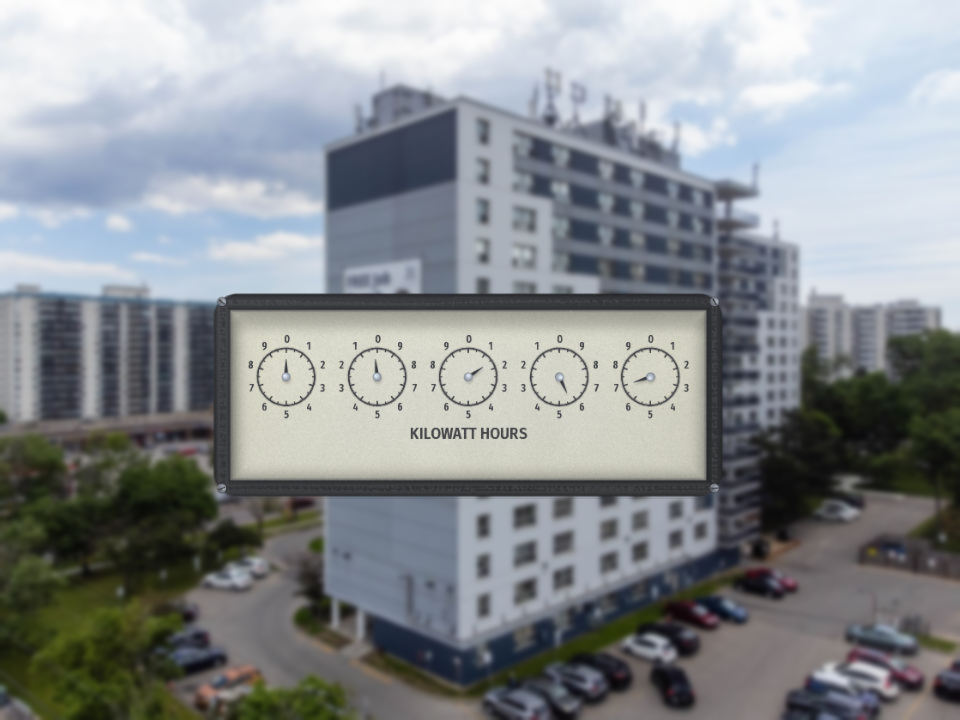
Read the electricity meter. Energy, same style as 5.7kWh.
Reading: 157kWh
